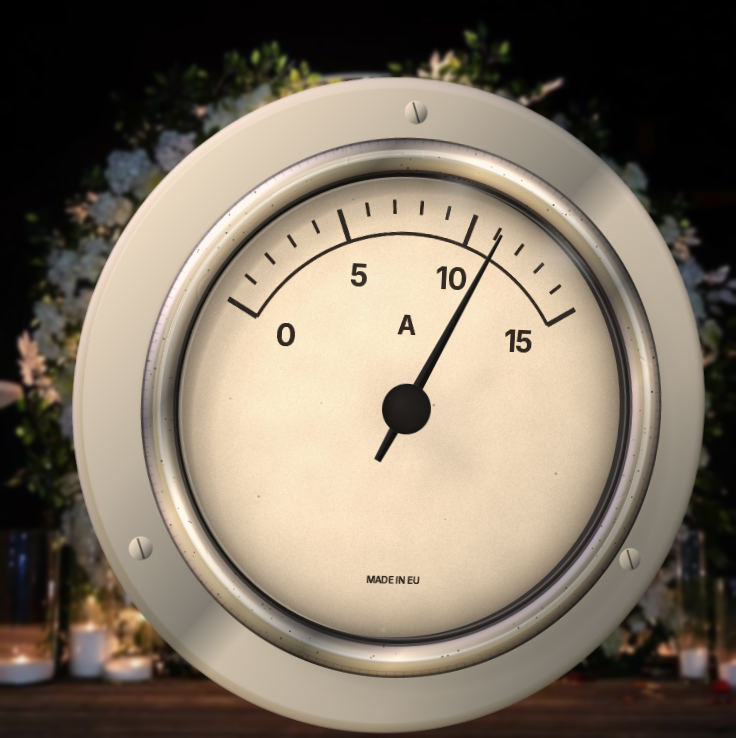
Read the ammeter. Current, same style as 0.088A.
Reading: 11A
